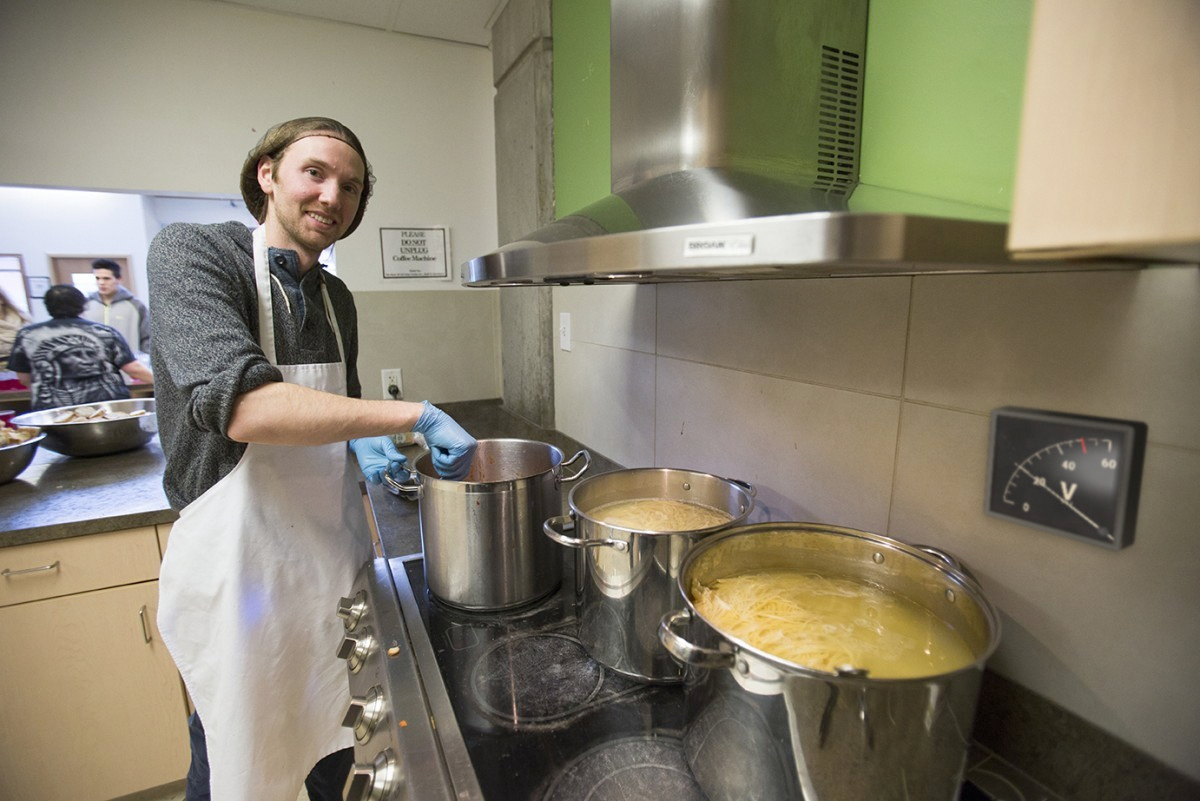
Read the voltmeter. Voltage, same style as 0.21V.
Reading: 20V
